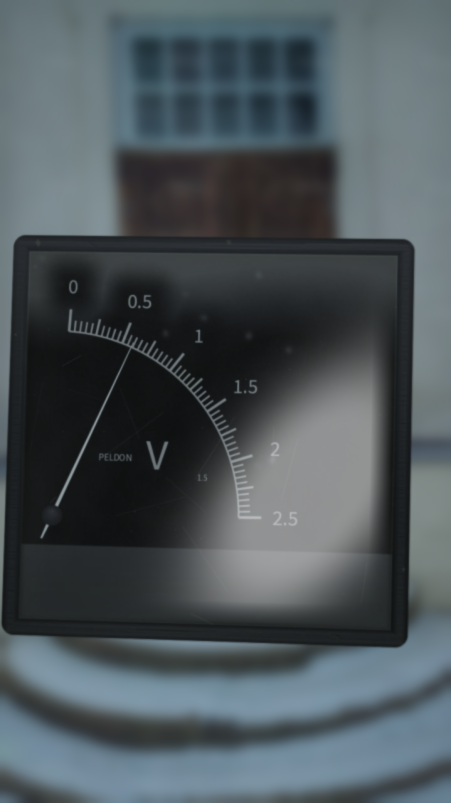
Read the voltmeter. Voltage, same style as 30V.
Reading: 0.6V
